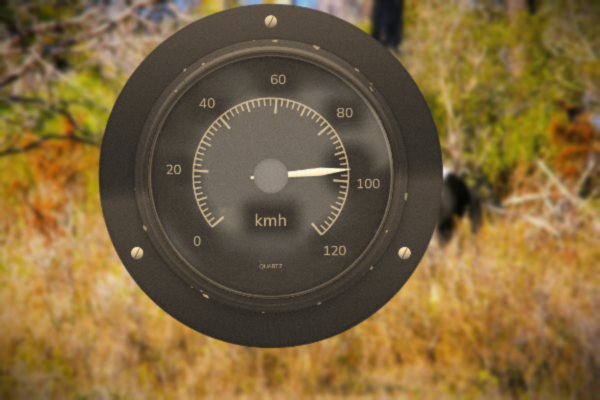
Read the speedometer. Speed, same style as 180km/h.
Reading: 96km/h
